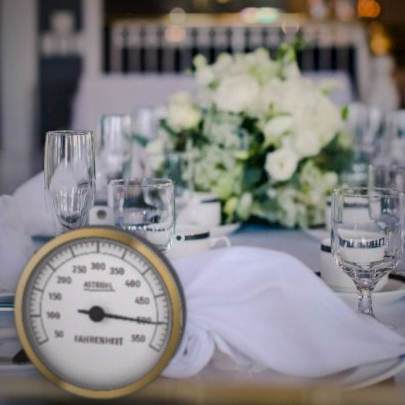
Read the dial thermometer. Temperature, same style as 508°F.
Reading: 500°F
